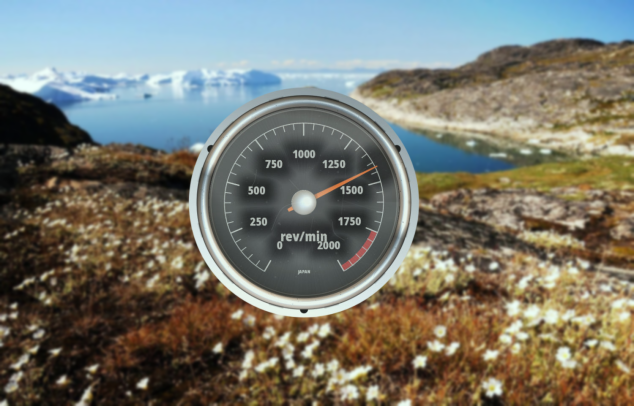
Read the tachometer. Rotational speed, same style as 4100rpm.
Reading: 1425rpm
